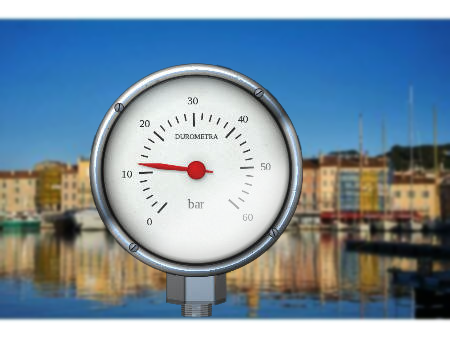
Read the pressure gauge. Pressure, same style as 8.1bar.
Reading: 12bar
